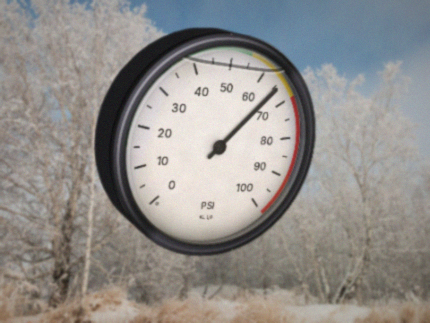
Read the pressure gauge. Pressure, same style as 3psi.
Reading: 65psi
